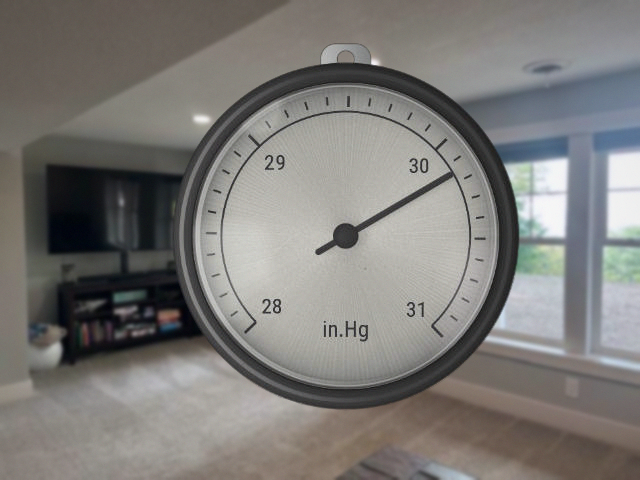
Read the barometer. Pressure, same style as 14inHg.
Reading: 30.15inHg
